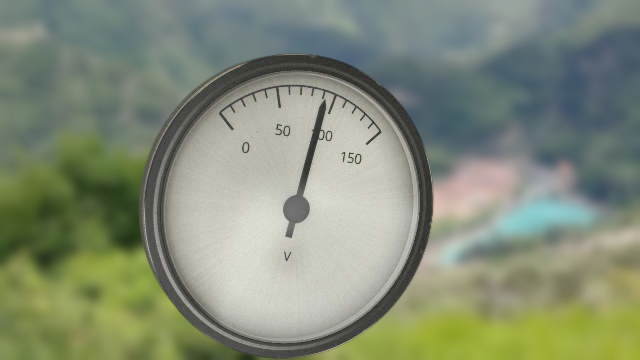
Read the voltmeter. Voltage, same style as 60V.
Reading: 90V
